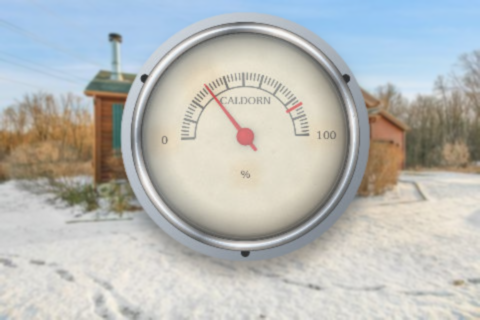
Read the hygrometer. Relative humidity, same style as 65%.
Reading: 30%
